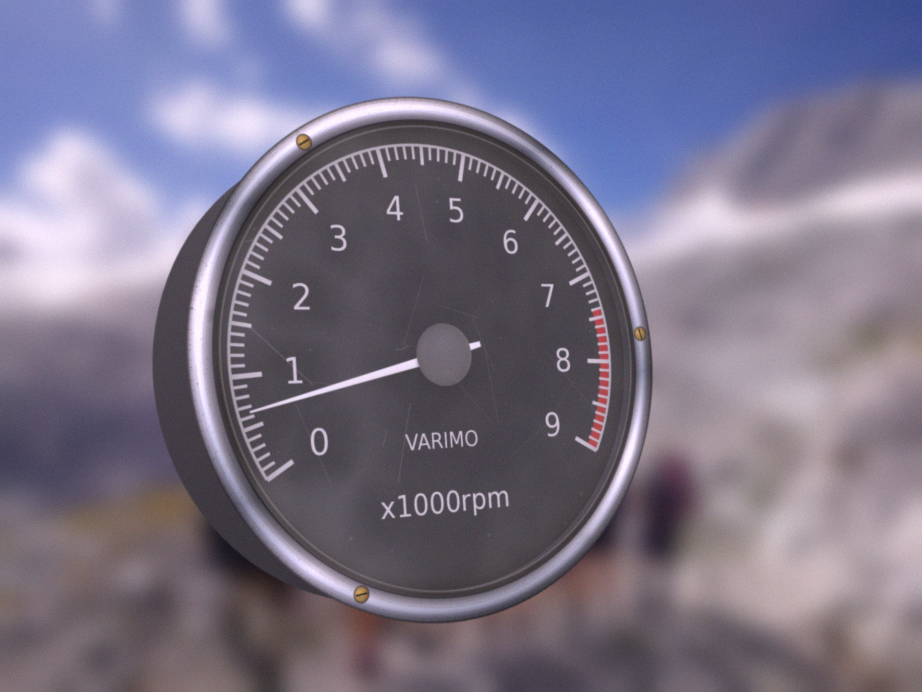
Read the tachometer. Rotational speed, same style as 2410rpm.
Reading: 650rpm
